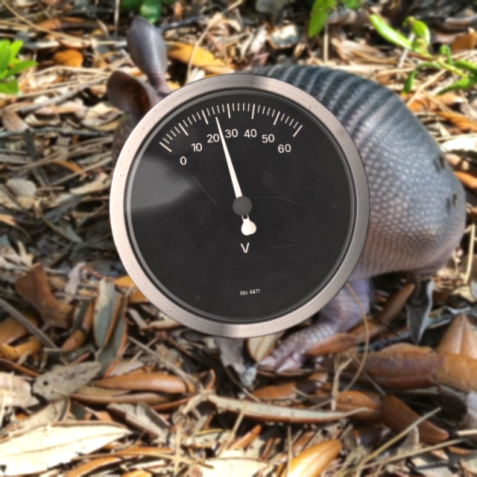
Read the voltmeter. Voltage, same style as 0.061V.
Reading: 24V
